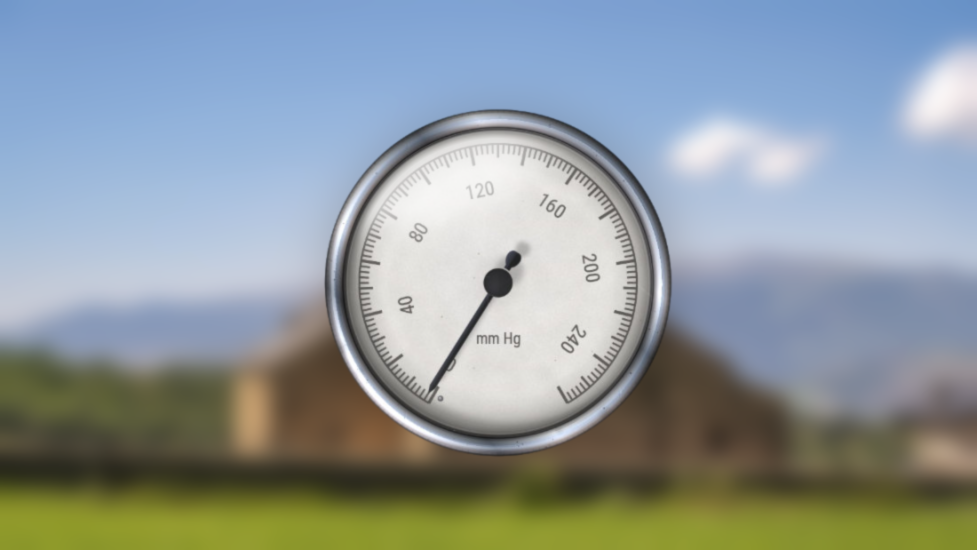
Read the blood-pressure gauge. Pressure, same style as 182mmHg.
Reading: 2mmHg
